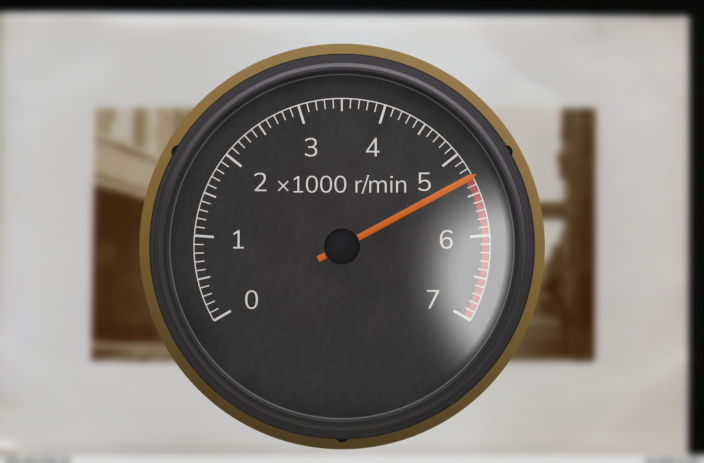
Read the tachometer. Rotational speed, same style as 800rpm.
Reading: 5300rpm
